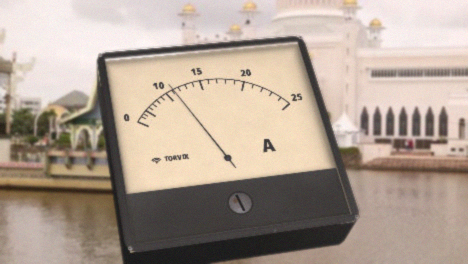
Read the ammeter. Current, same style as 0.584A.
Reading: 11A
